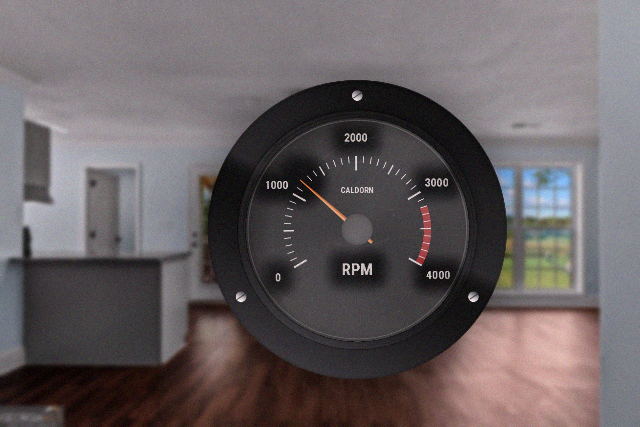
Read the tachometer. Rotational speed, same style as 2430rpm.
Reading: 1200rpm
